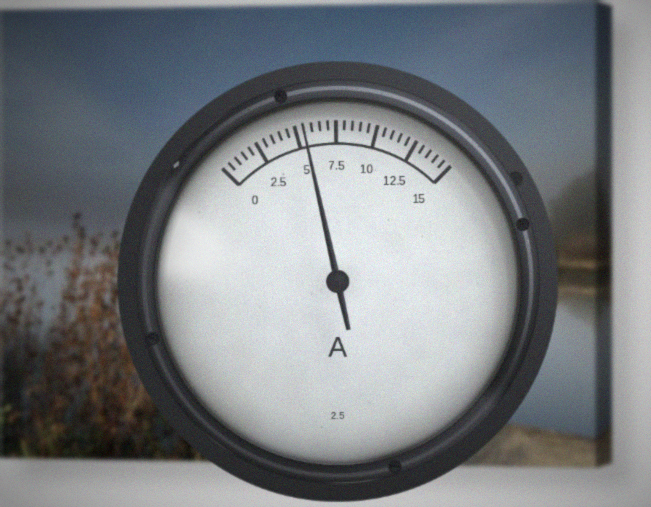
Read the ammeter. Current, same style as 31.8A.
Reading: 5.5A
